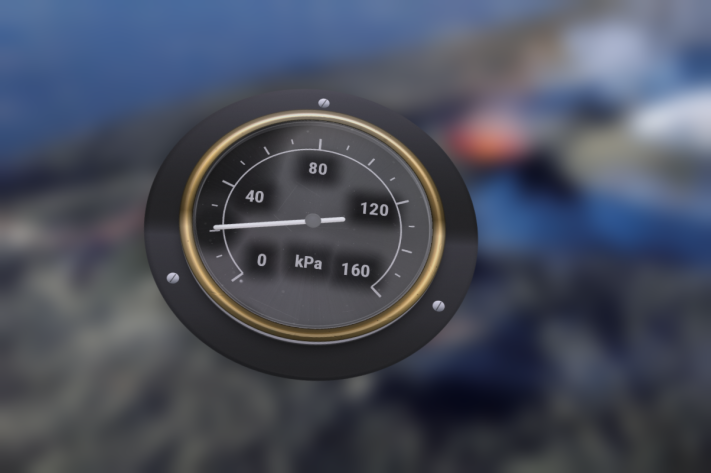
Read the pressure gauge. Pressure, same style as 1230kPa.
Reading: 20kPa
